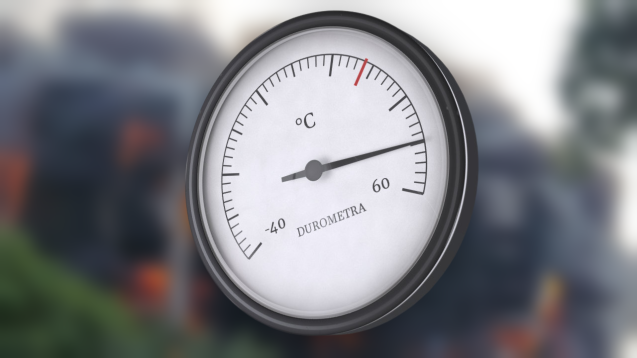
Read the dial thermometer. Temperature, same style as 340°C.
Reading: 50°C
